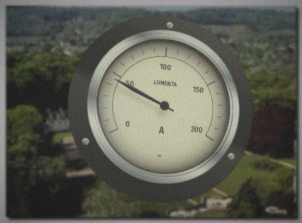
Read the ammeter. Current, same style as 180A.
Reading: 45A
